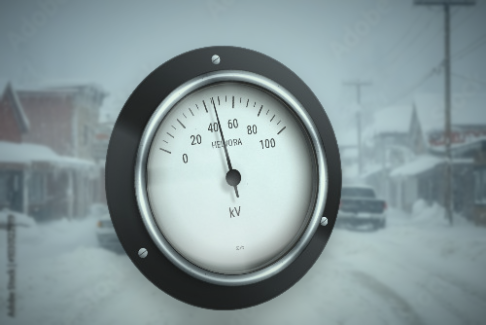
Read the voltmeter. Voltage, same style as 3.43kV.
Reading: 45kV
